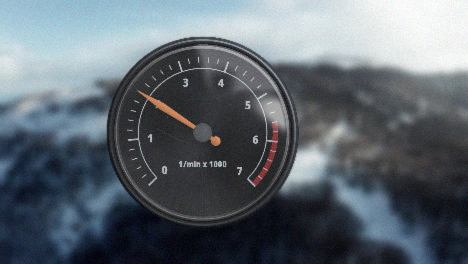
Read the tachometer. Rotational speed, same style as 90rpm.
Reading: 2000rpm
